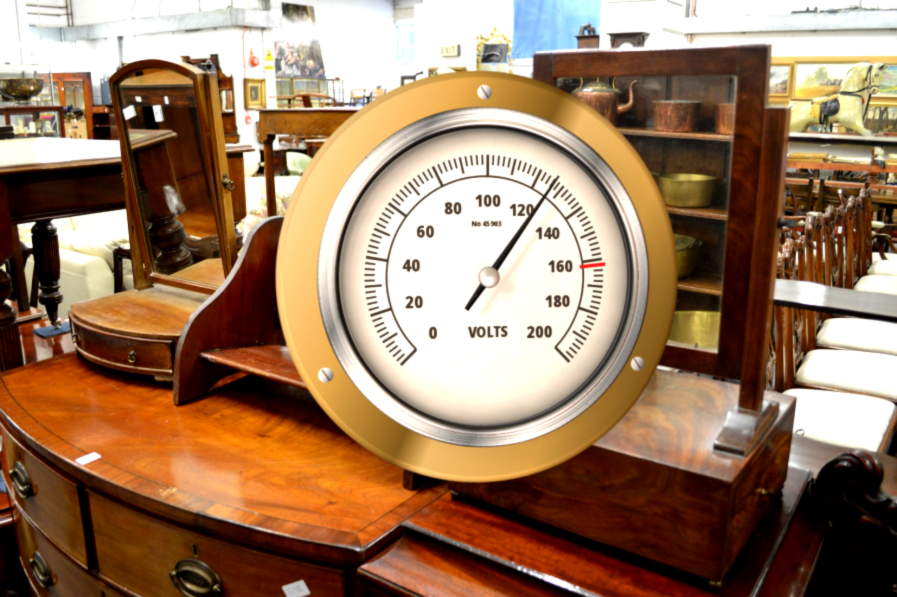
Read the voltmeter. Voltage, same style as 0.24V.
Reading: 126V
